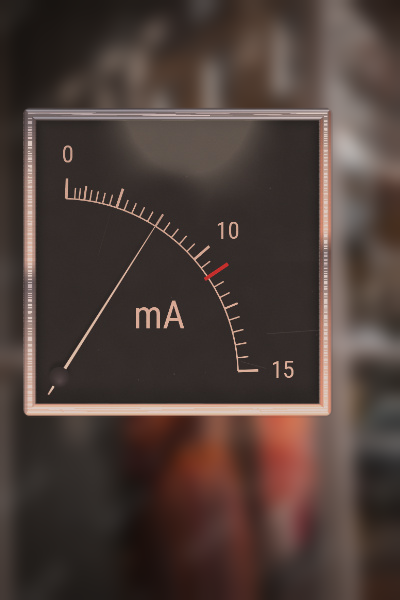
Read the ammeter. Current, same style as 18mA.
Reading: 7.5mA
